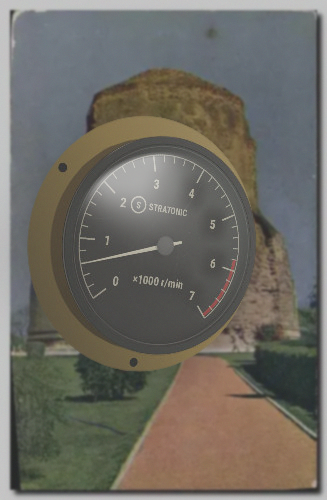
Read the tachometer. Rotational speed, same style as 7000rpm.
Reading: 600rpm
